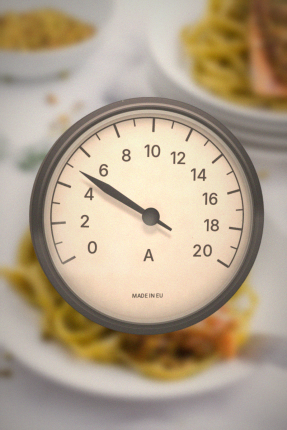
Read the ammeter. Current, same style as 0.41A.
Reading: 5A
